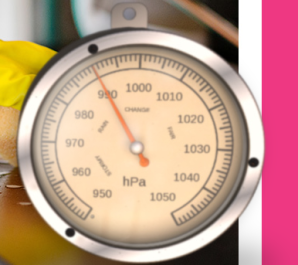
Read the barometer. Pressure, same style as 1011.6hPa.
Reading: 990hPa
